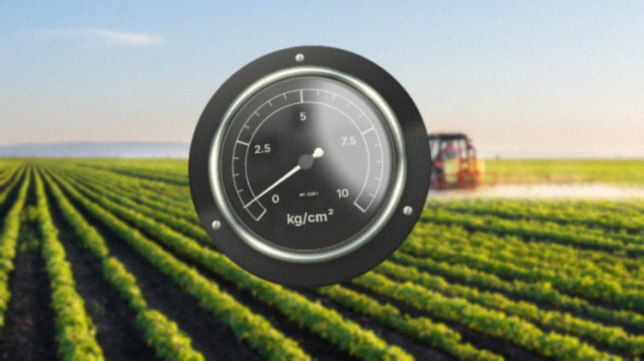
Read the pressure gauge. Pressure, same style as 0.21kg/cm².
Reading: 0.5kg/cm²
